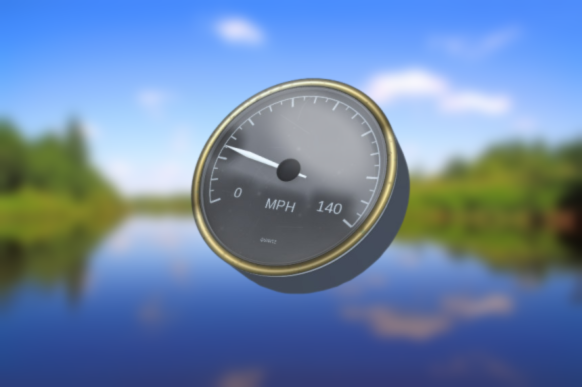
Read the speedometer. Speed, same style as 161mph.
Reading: 25mph
